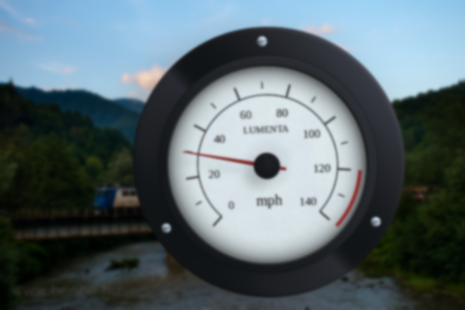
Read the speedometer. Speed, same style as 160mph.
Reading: 30mph
